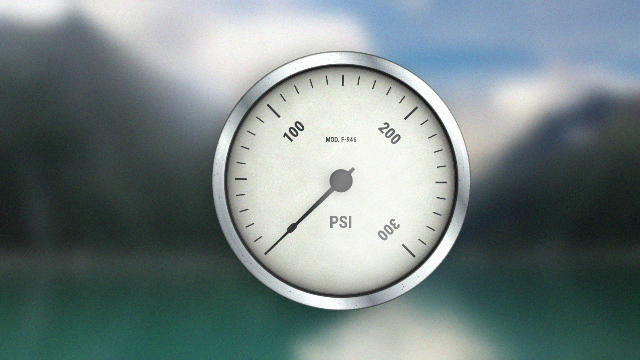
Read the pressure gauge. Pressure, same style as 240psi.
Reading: 0psi
